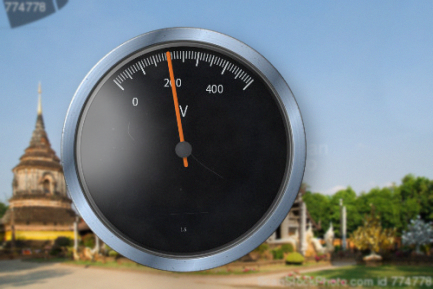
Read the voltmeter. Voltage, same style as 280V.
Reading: 200V
